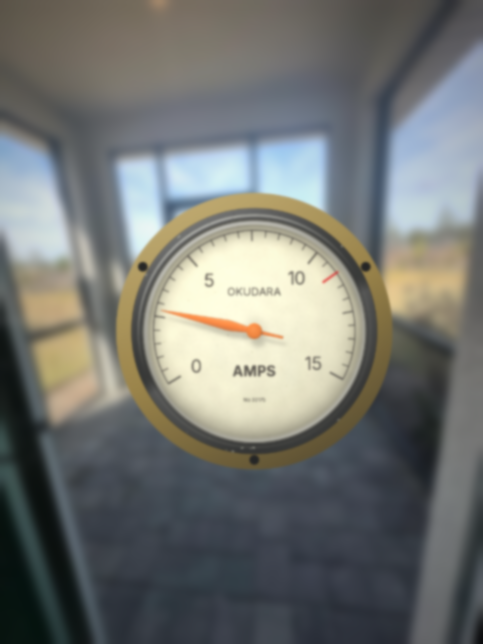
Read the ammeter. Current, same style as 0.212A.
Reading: 2.75A
